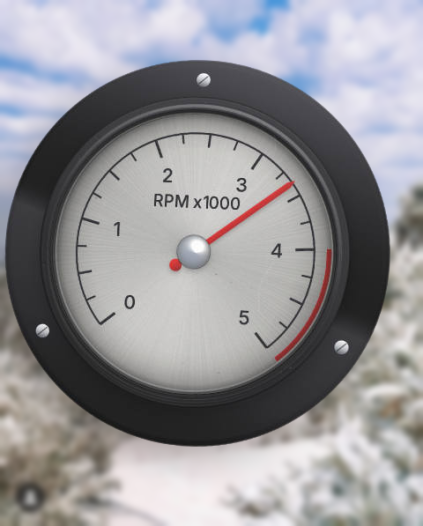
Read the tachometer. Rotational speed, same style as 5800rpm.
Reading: 3375rpm
